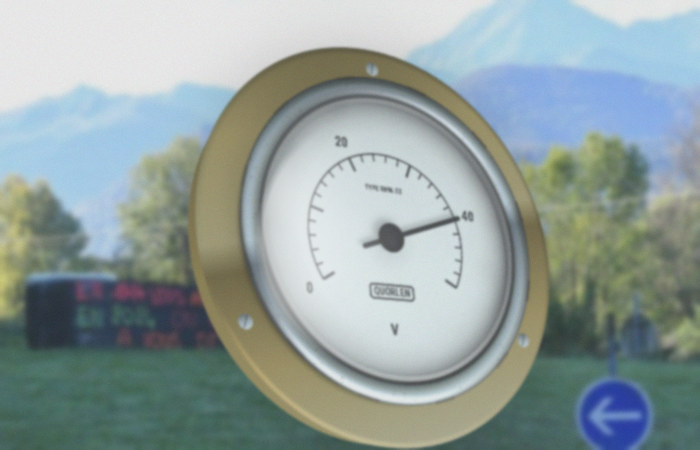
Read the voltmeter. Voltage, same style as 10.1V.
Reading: 40V
